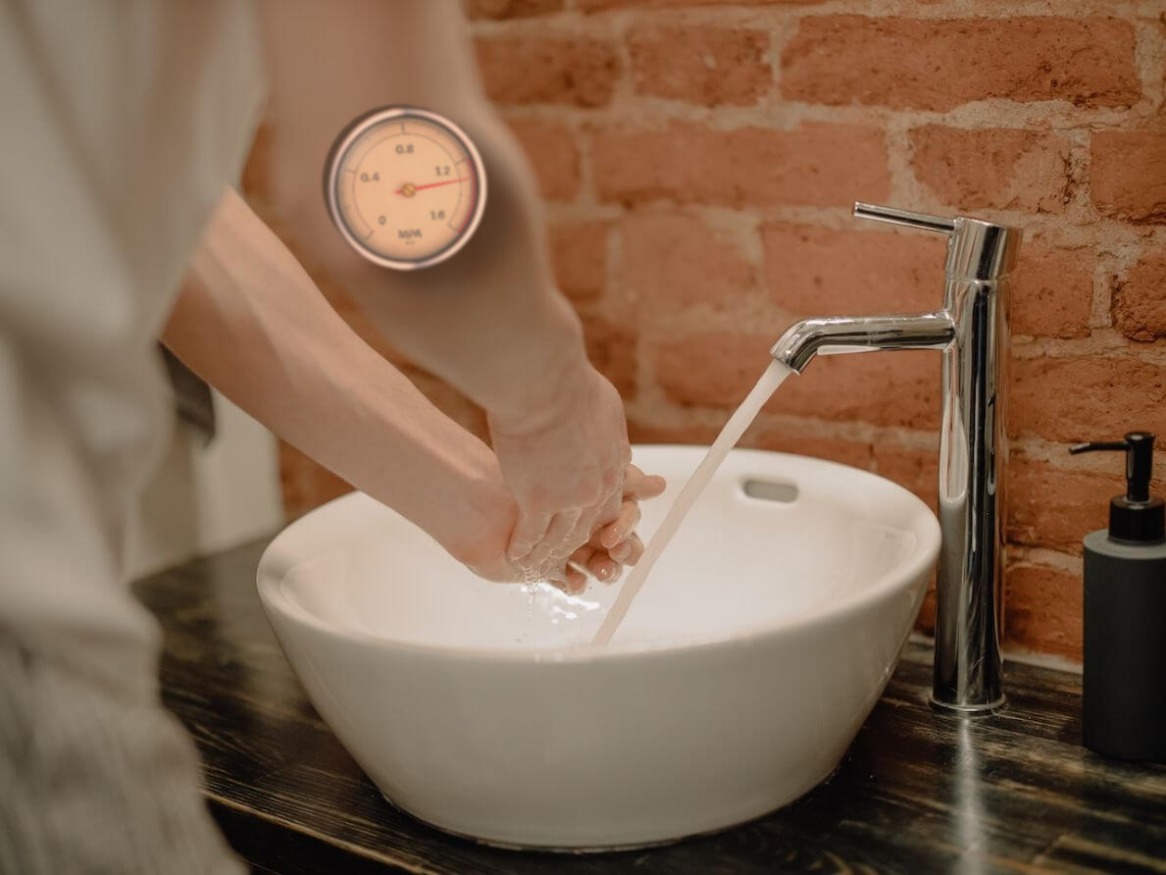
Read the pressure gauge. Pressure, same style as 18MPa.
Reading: 1.3MPa
